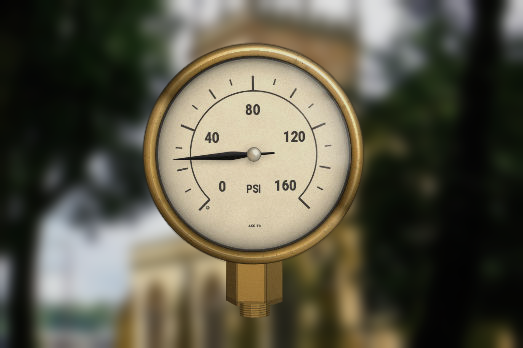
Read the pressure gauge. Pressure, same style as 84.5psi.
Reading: 25psi
